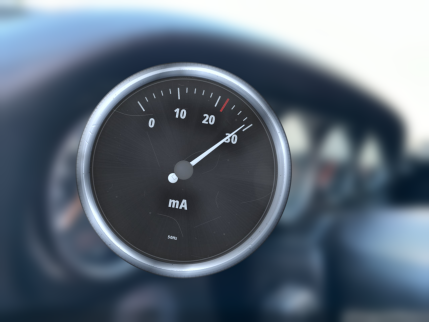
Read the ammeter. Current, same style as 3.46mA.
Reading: 29mA
